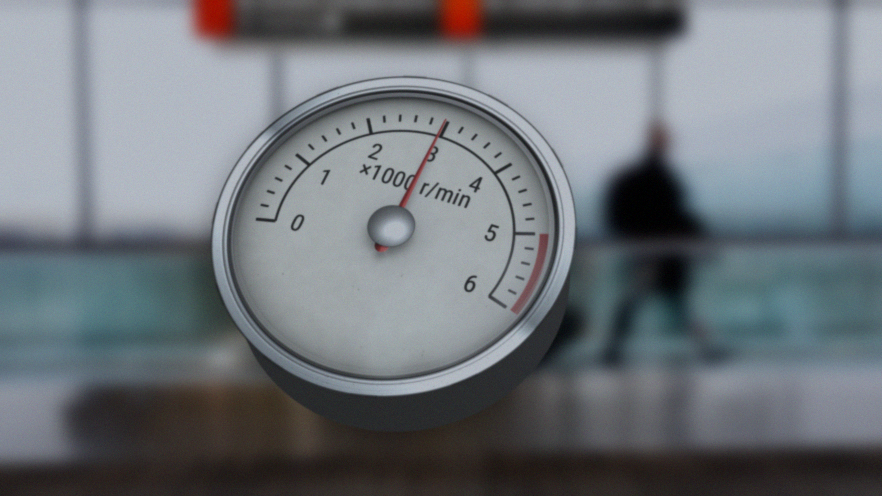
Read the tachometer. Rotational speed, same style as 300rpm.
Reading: 3000rpm
